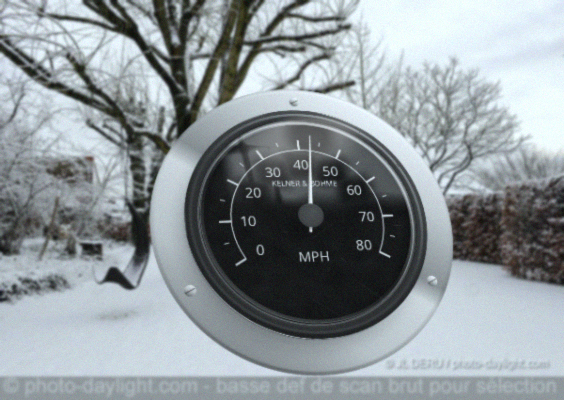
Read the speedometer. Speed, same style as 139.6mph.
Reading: 42.5mph
